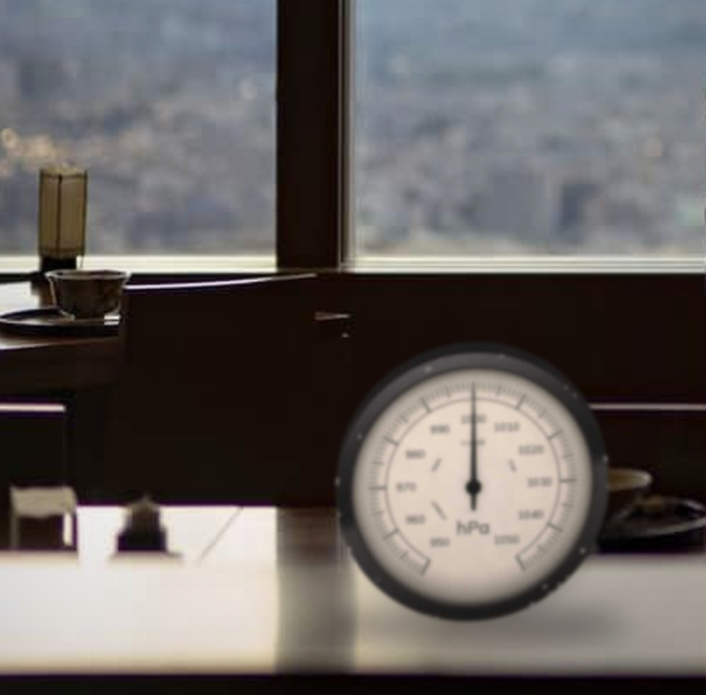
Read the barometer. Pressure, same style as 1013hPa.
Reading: 1000hPa
